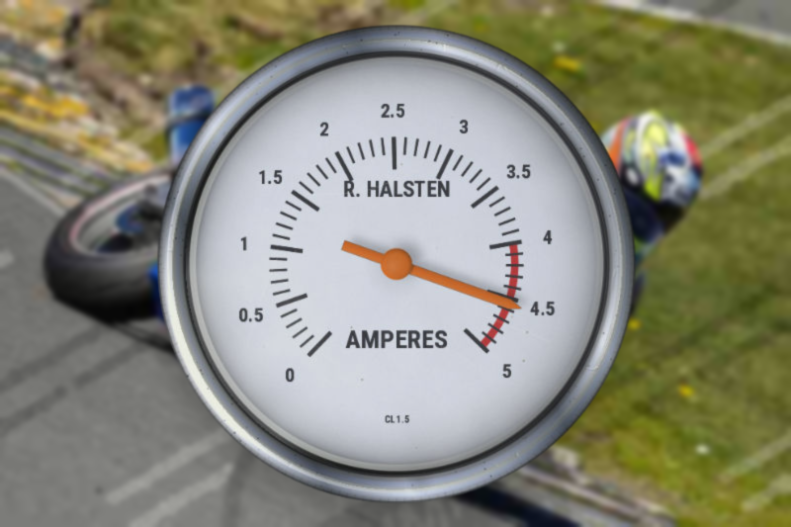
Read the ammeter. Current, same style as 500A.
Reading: 4.55A
